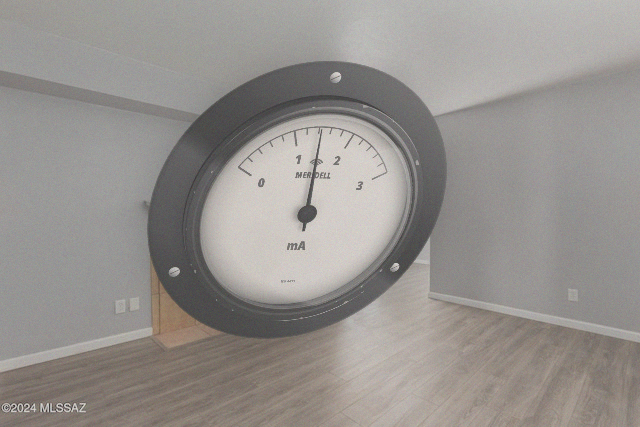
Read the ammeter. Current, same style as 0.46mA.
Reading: 1.4mA
